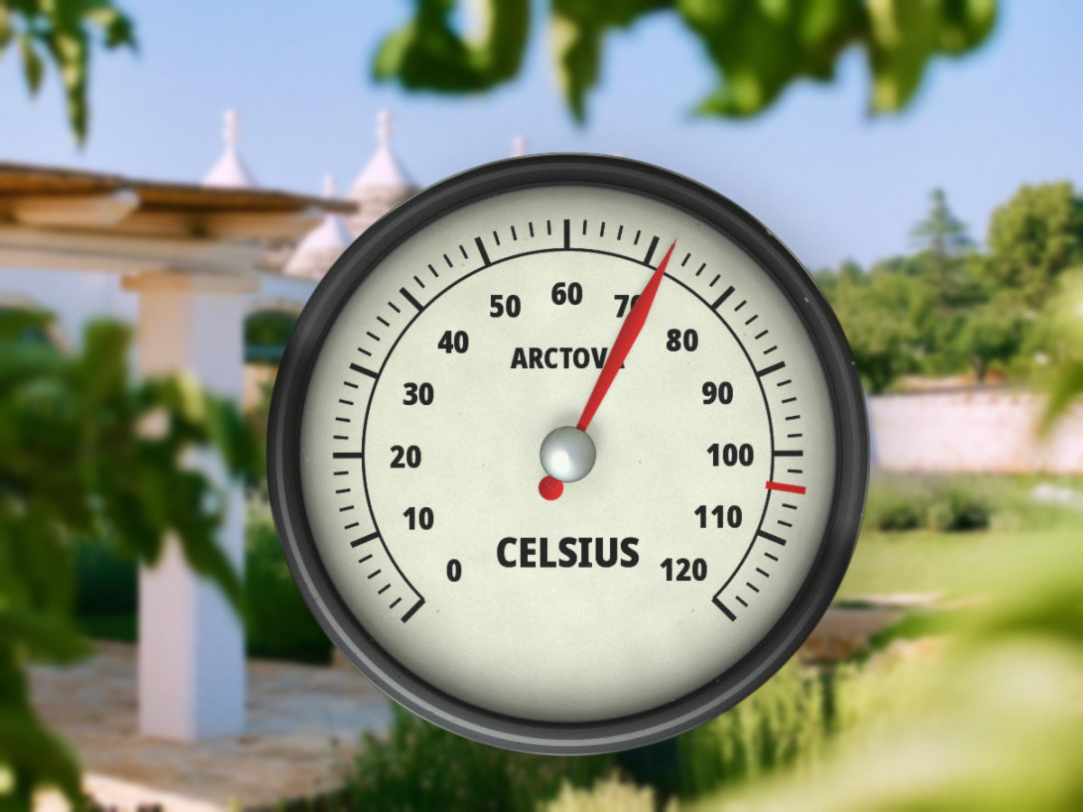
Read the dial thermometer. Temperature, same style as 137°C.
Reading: 72°C
